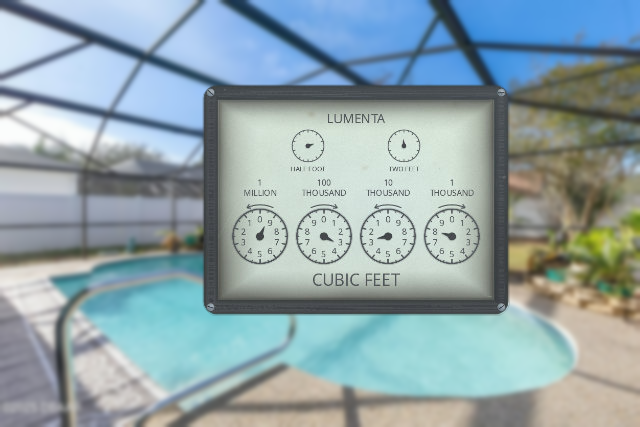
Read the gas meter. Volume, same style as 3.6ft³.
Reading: 932800ft³
